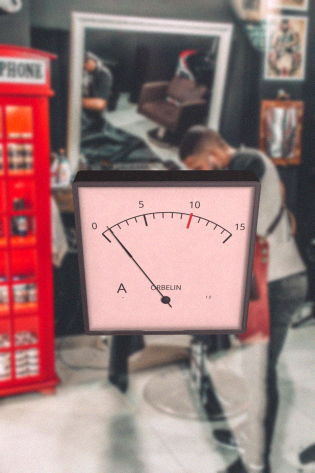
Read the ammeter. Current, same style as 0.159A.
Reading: 1A
